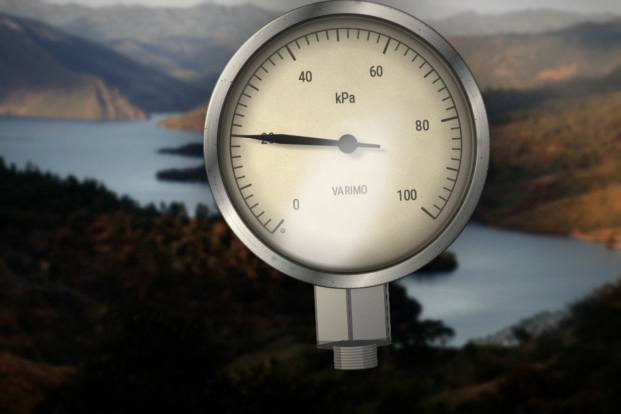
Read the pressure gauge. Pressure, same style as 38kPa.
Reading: 20kPa
